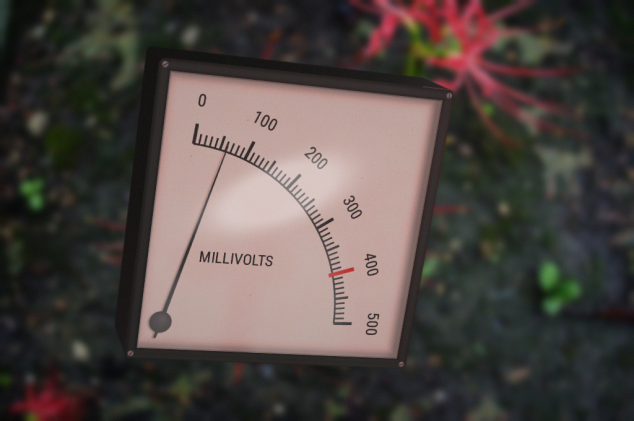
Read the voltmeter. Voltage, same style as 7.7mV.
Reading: 60mV
